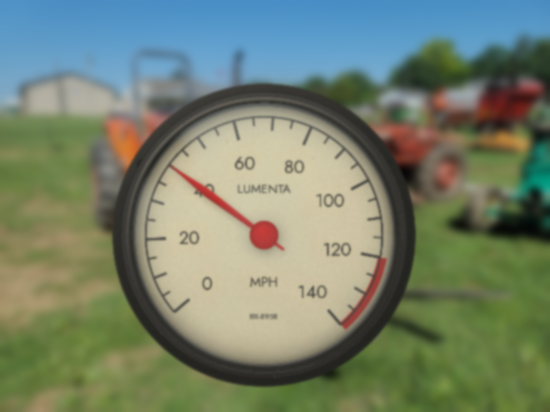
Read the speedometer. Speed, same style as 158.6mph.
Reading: 40mph
